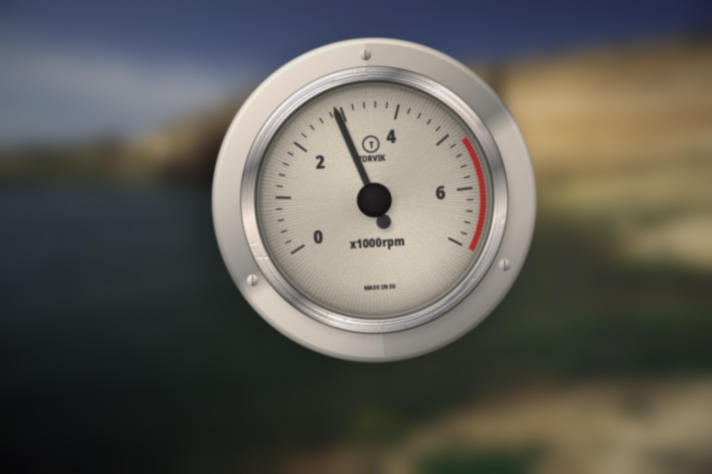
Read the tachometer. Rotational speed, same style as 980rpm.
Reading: 2900rpm
